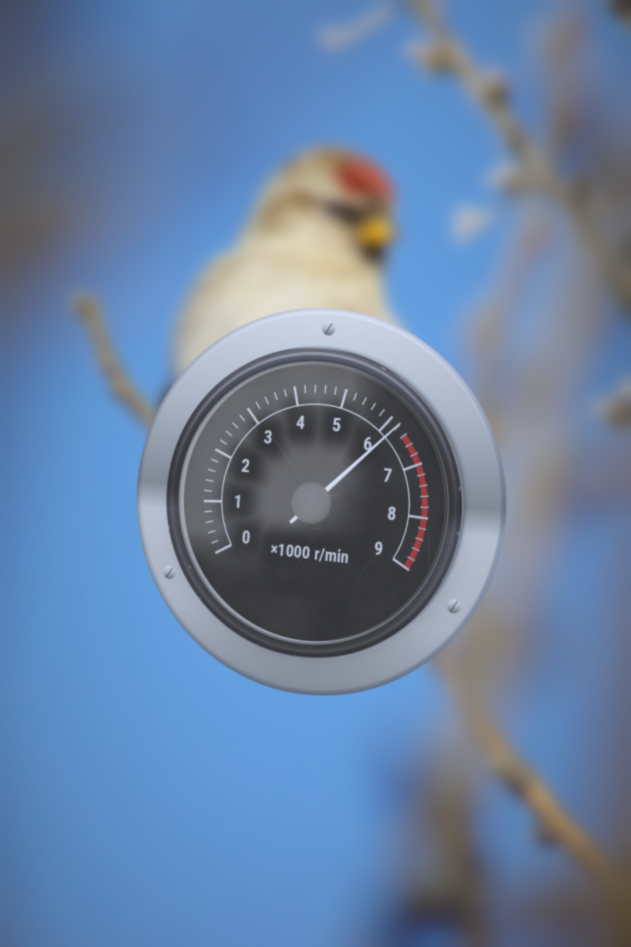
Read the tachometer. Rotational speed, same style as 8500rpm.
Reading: 6200rpm
